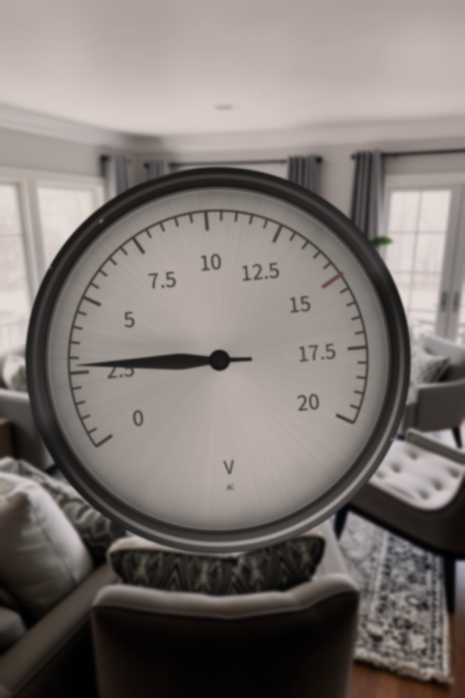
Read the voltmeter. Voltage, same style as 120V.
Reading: 2.75V
